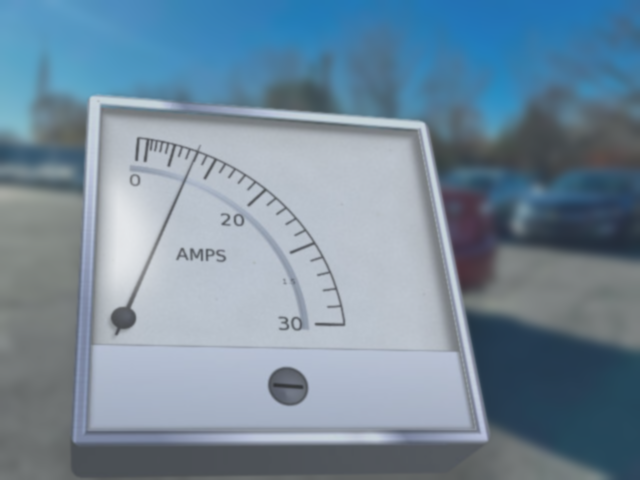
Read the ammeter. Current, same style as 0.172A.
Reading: 13A
